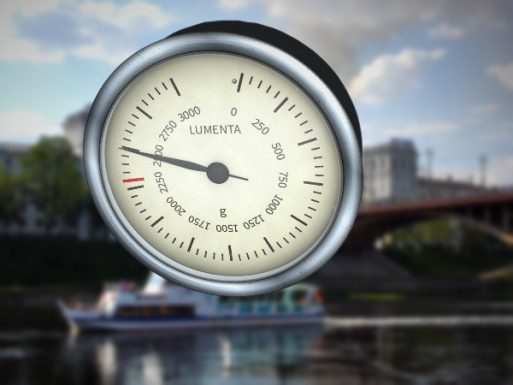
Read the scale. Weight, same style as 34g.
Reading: 2500g
